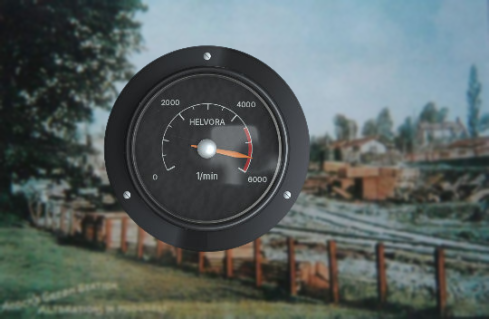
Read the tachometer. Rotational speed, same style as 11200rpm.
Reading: 5500rpm
